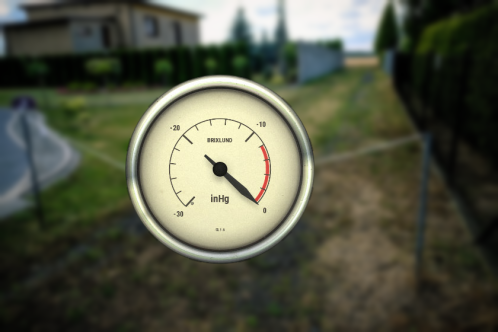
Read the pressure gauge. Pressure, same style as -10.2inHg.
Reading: 0inHg
